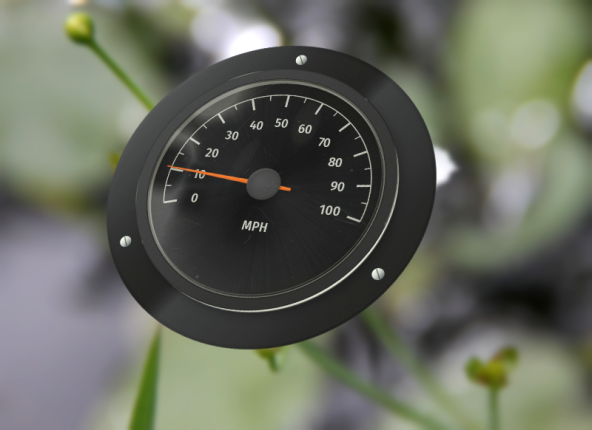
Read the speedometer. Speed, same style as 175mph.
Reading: 10mph
